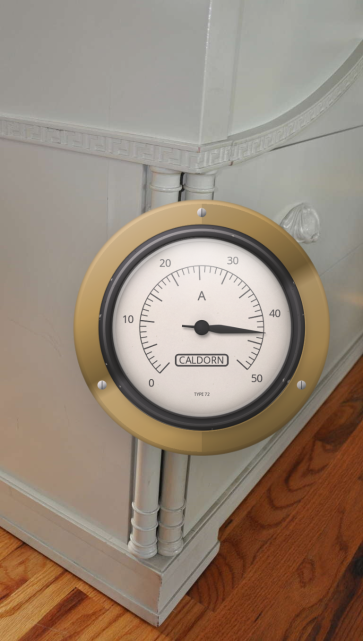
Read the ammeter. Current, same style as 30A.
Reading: 43A
